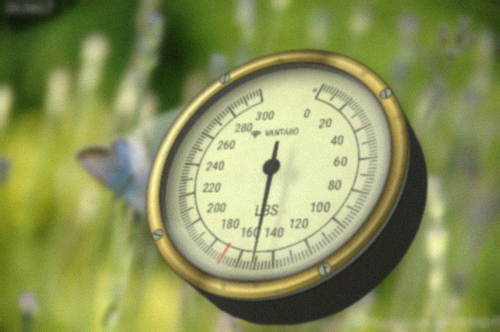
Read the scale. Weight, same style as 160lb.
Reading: 150lb
